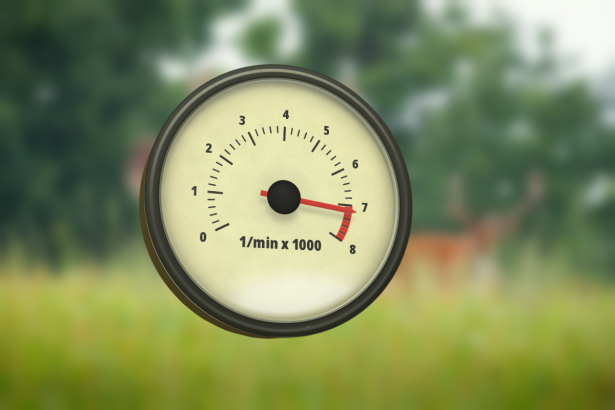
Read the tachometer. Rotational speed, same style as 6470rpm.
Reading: 7200rpm
